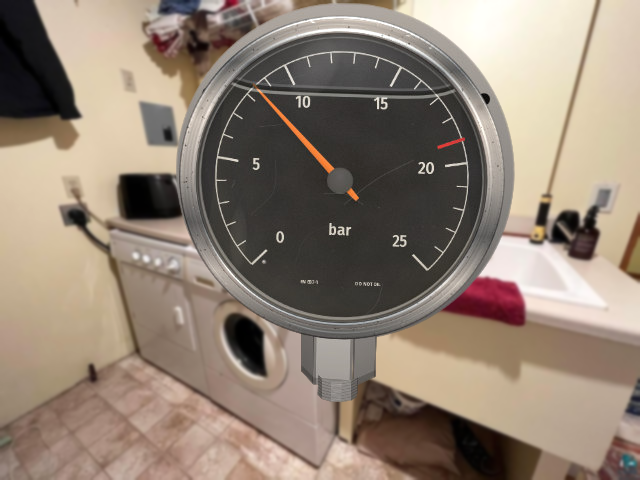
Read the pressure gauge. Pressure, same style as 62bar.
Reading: 8.5bar
